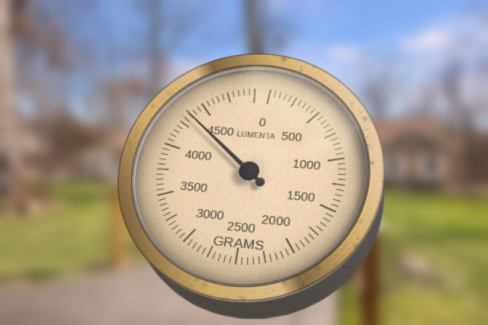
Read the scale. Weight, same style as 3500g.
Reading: 4350g
